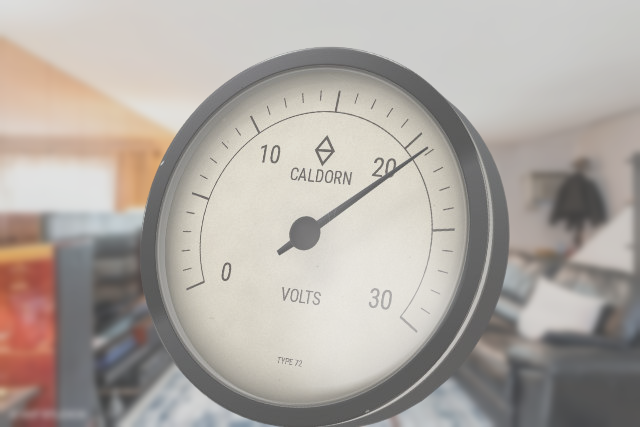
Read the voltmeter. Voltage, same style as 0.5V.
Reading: 21V
